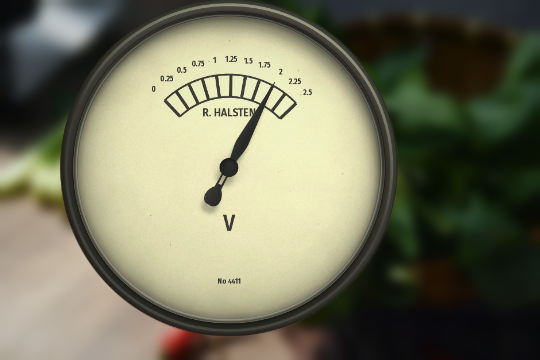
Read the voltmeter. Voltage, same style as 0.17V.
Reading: 2V
